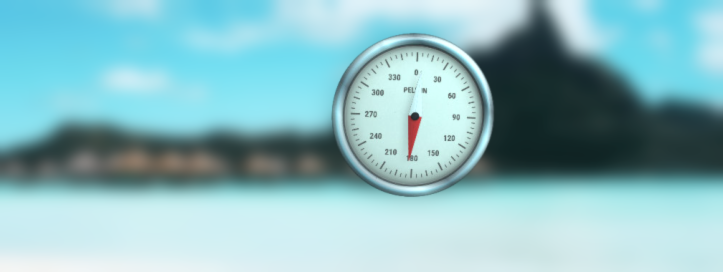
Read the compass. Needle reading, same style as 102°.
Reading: 185°
